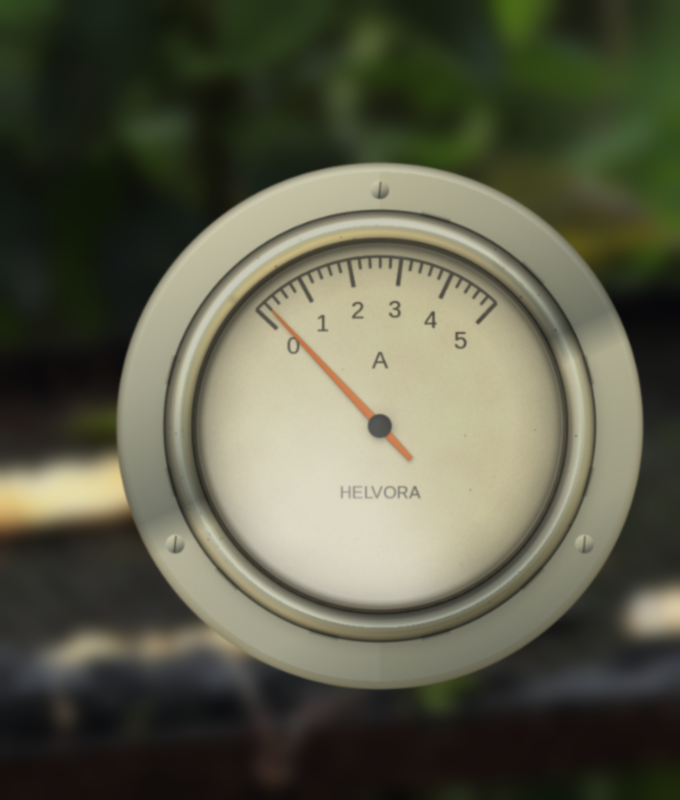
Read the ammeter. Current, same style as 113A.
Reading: 0.2A
